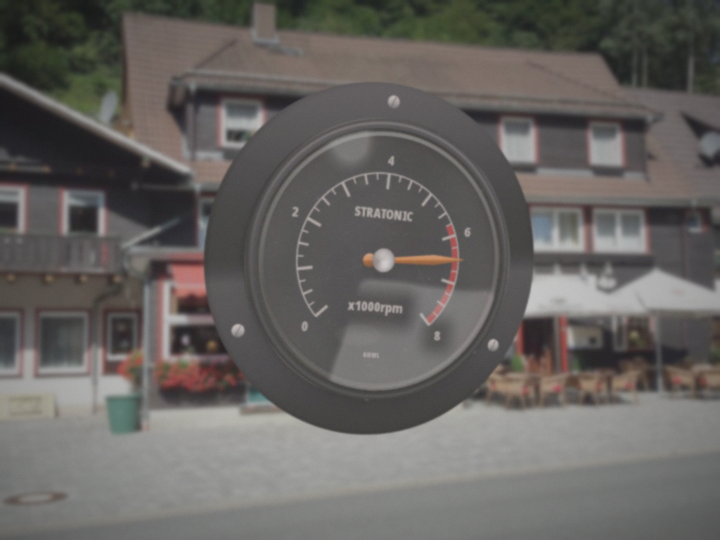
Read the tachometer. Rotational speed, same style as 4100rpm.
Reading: 6500rpm
